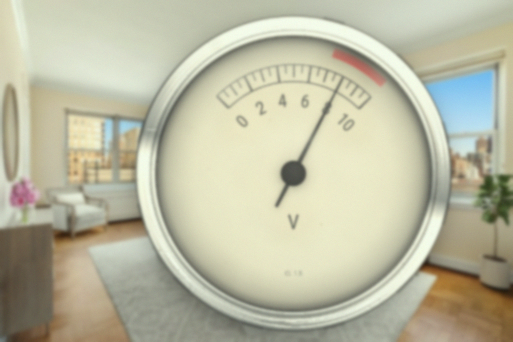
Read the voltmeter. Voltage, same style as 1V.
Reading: 8V
